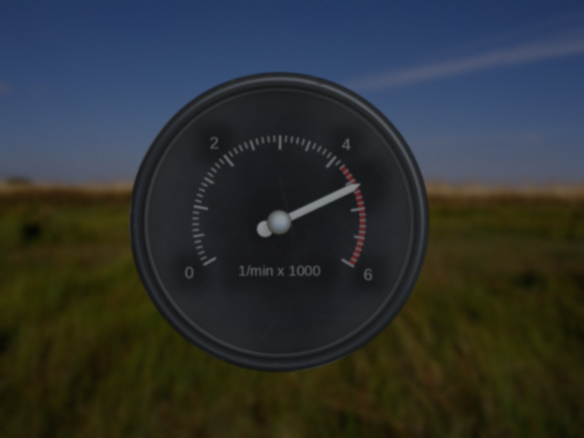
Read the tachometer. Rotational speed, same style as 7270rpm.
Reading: 4600rpm
